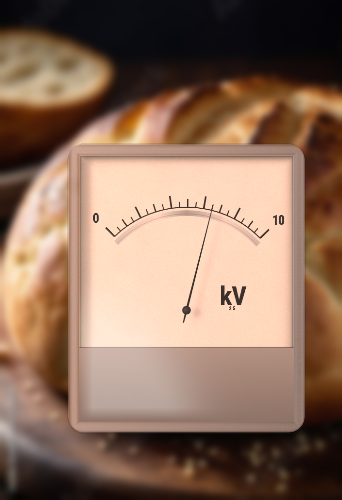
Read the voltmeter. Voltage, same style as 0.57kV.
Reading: 6.5kV
